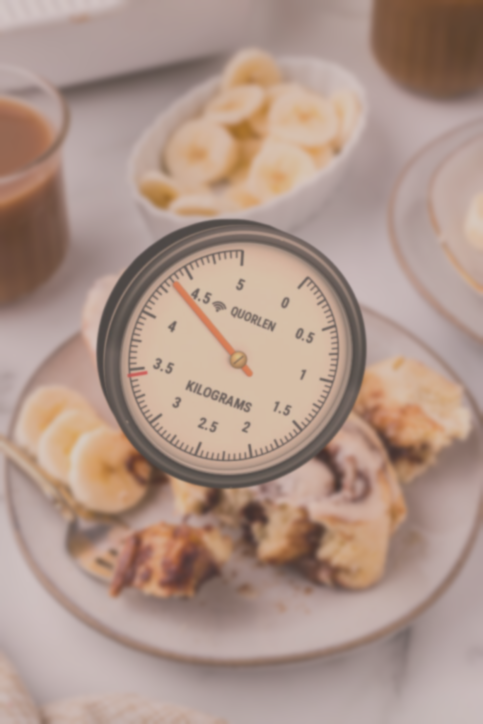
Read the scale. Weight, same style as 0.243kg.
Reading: 4.35kg
